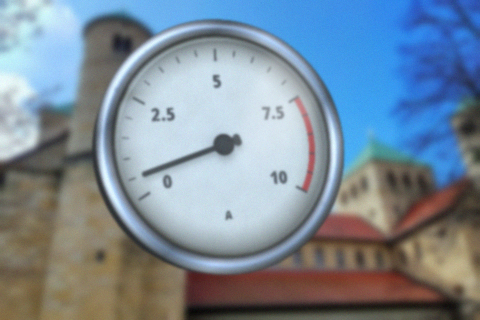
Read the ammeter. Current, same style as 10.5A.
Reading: 0.5A
